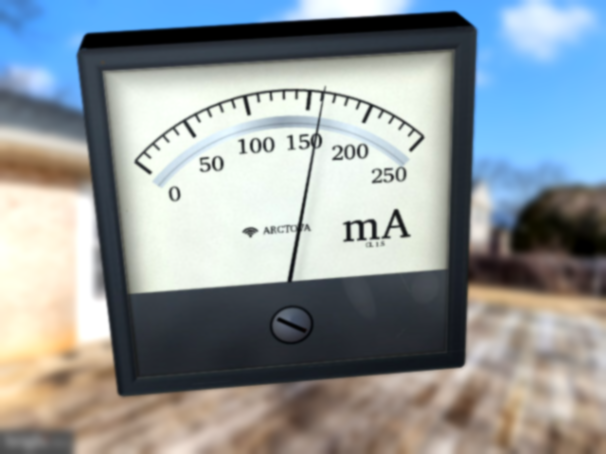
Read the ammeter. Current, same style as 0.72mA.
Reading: 160mA
